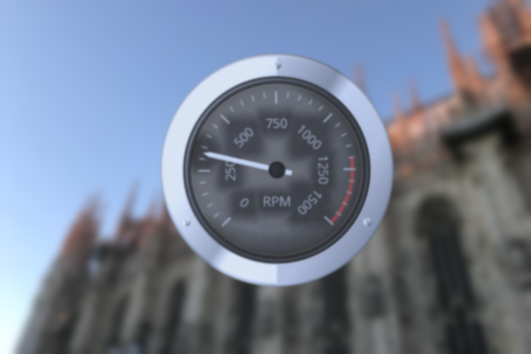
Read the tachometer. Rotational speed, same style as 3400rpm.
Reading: 325rpm
